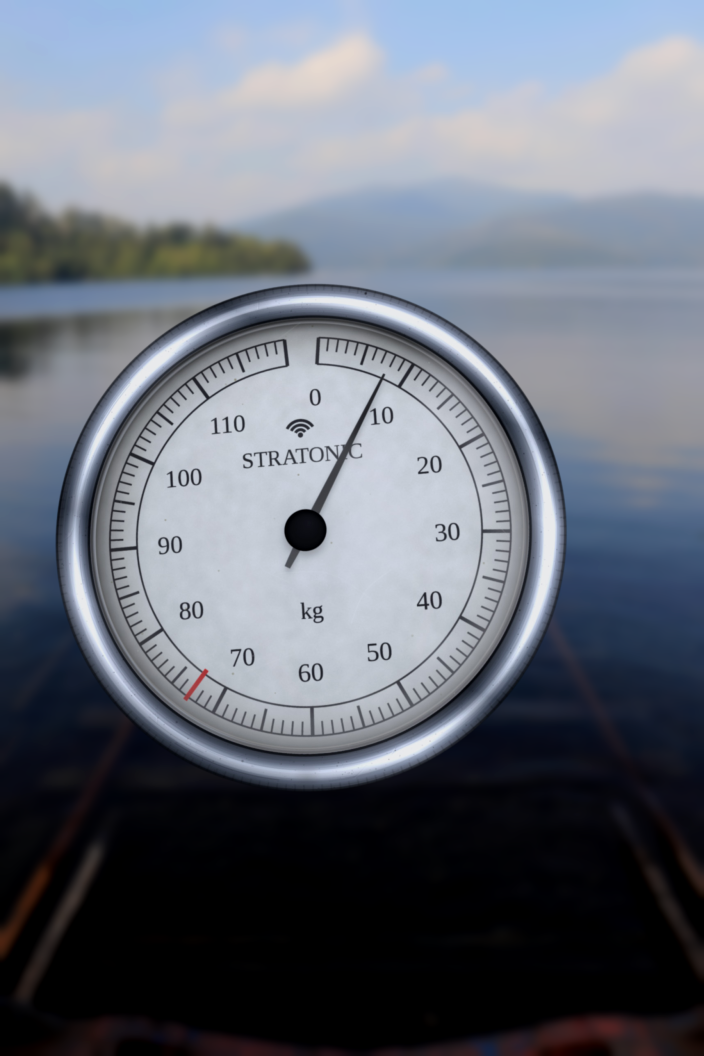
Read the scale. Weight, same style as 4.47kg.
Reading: 8kg
